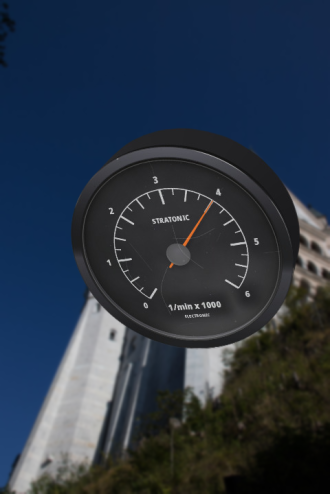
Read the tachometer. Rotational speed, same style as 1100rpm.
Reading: 4000rpm
